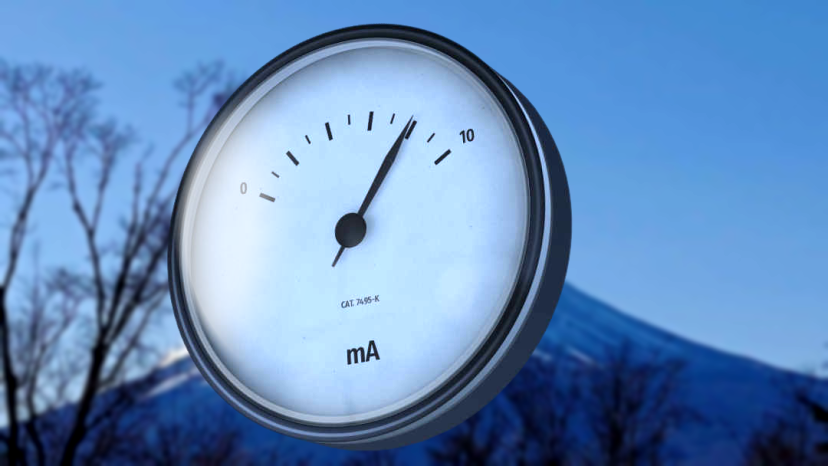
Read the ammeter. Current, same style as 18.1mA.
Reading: 8mA
